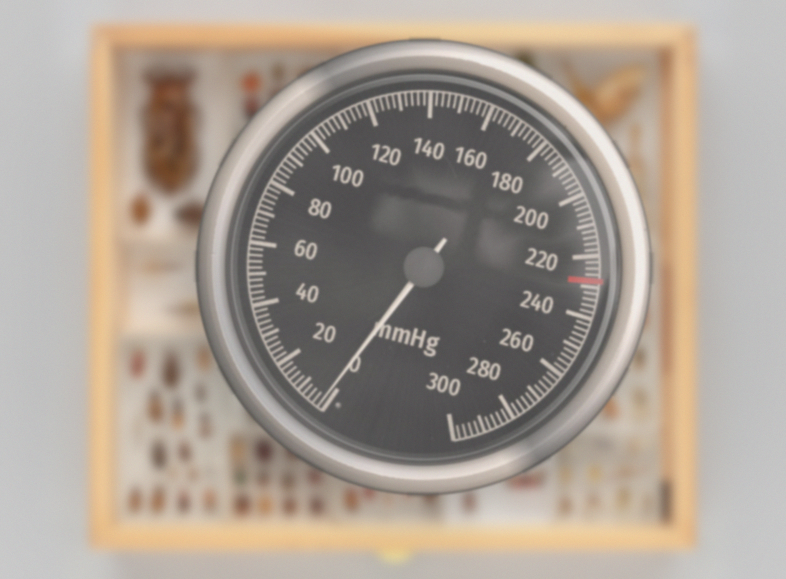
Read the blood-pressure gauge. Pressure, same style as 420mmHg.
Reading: 2mmHg
